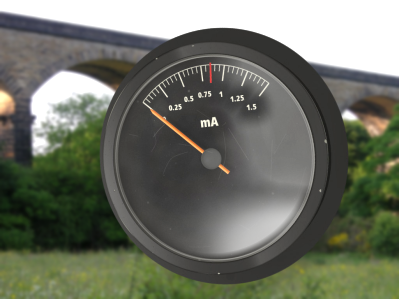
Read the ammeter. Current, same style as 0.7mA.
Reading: 0mA
